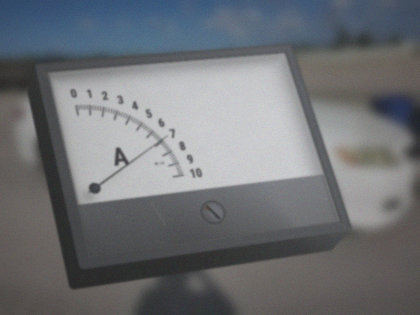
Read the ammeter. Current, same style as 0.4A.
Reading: 7A
